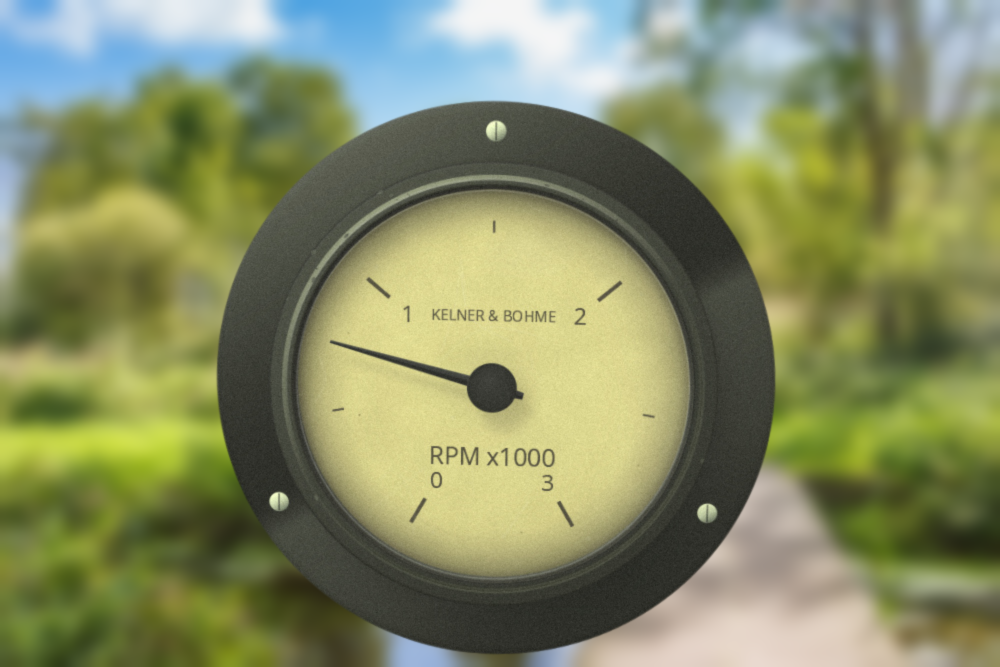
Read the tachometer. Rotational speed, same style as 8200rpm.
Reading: 750rpm
